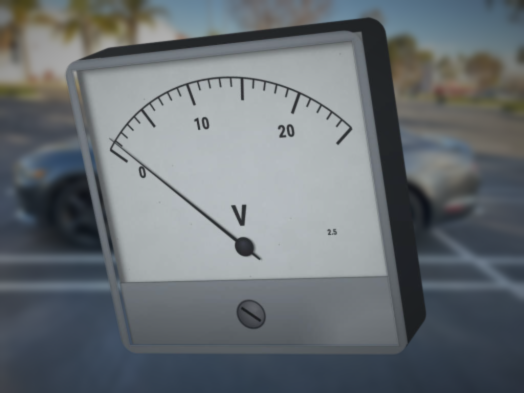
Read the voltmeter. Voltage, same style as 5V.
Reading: 1V
